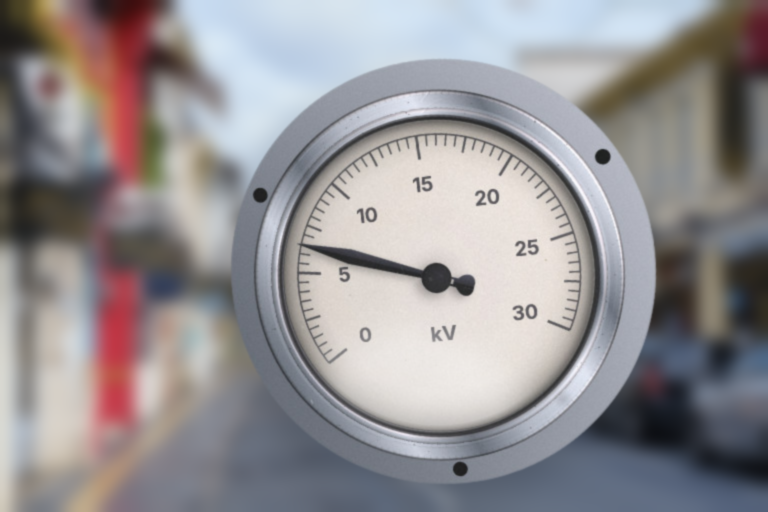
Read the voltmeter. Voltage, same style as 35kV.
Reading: 6.5kV
